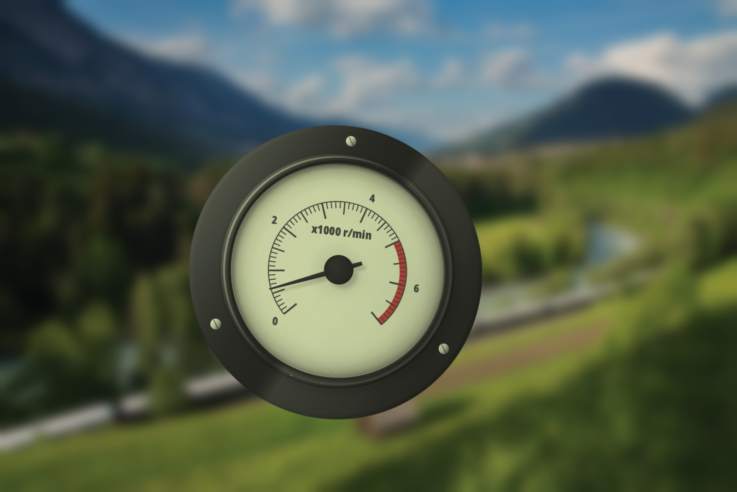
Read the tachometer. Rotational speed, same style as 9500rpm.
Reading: 600rpm
